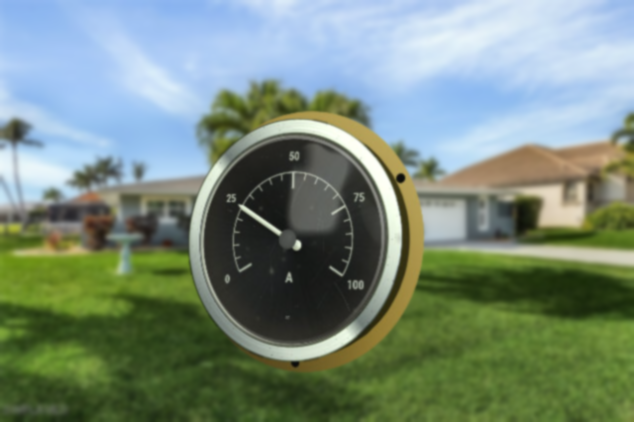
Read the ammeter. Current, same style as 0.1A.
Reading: 25A
